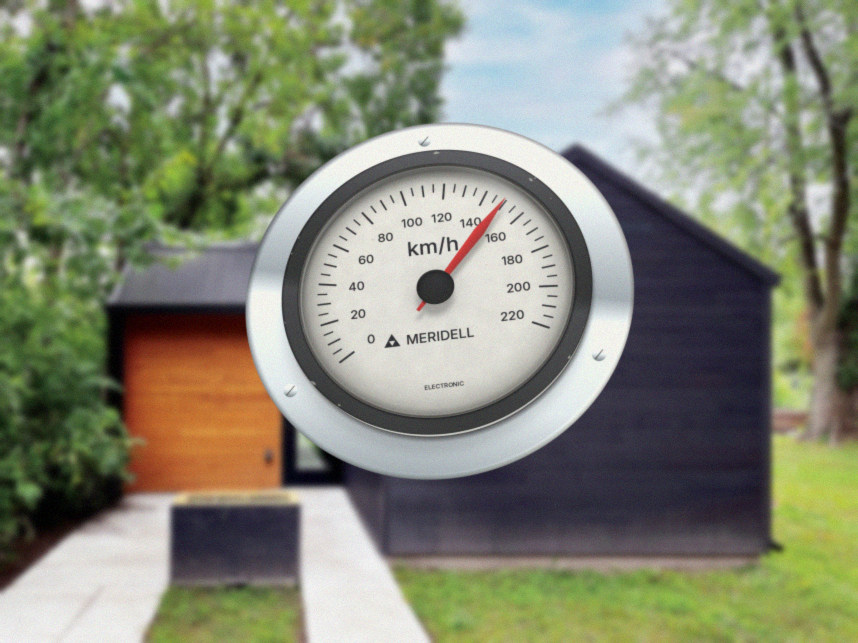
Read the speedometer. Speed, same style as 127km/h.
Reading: 150km/h
